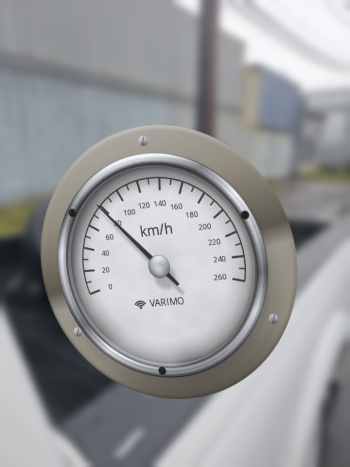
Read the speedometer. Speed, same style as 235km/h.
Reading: 80km/h
